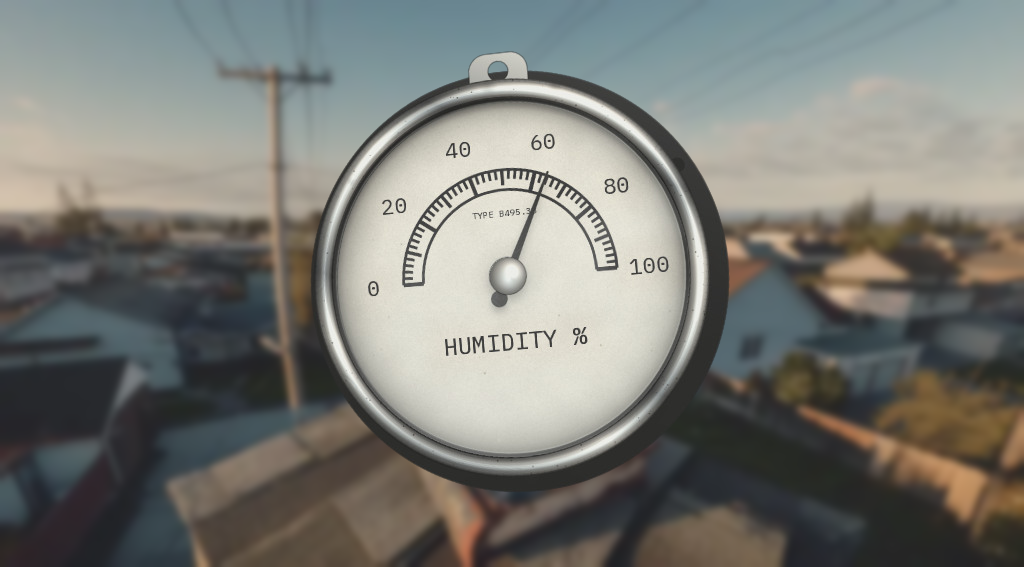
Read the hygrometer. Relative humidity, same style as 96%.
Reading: 64%
